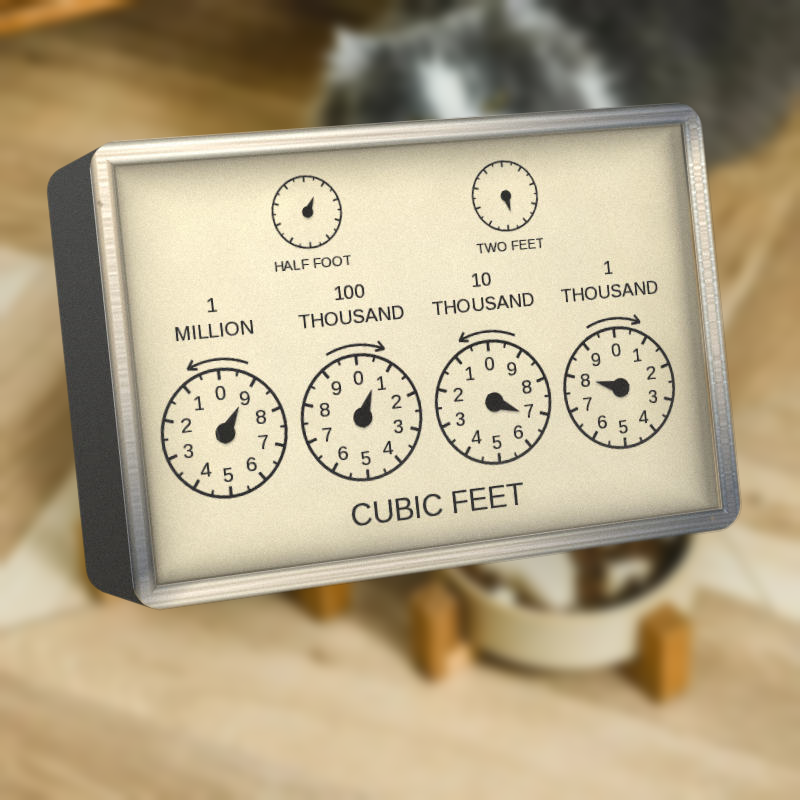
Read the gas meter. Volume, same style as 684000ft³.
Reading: 906800ft³
